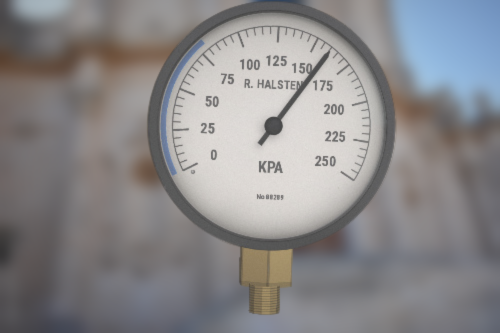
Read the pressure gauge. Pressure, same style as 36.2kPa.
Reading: 160kPa
